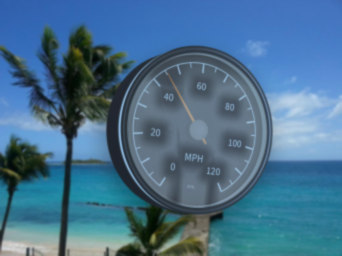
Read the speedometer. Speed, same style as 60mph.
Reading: 45mph
